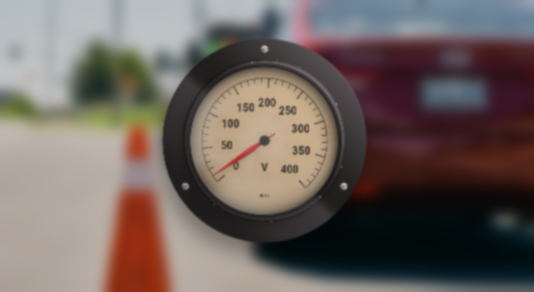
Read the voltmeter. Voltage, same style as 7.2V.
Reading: 10V
